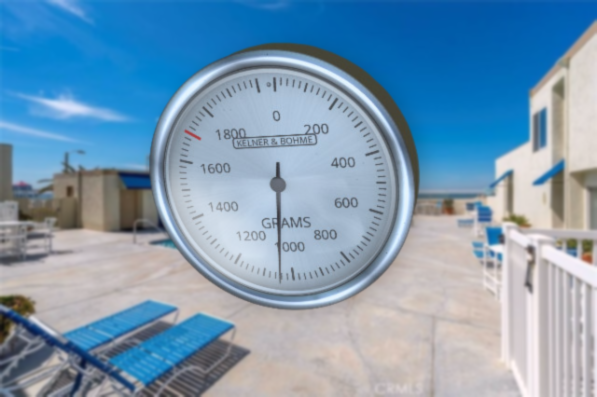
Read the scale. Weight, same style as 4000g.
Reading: 1040g
